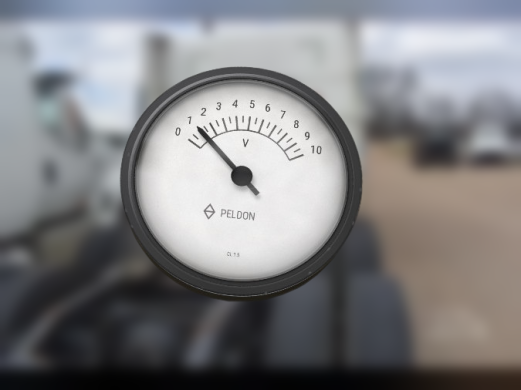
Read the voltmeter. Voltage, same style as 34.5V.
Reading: 1V
